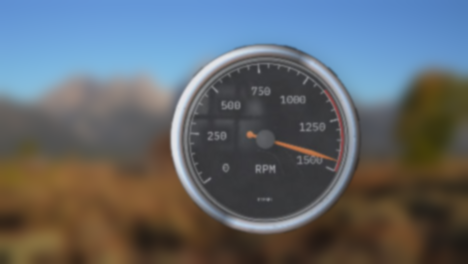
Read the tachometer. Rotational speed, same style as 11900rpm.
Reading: 1450rpm
